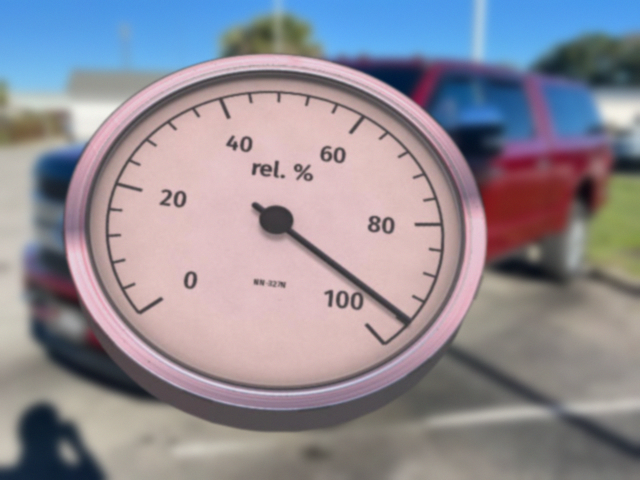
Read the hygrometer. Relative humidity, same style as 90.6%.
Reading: 96%
